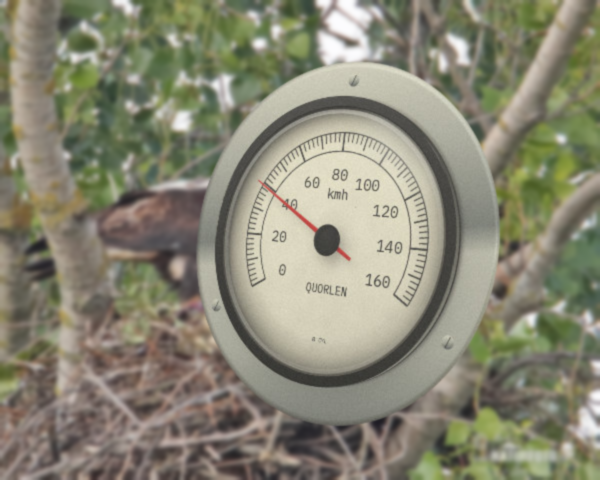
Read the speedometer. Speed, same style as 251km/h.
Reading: 40km/h
